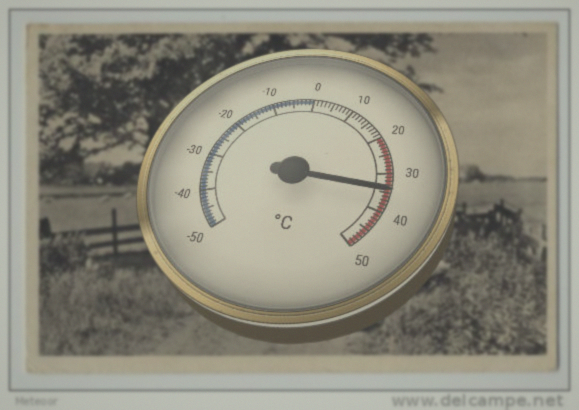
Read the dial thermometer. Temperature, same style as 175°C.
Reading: 35°C
